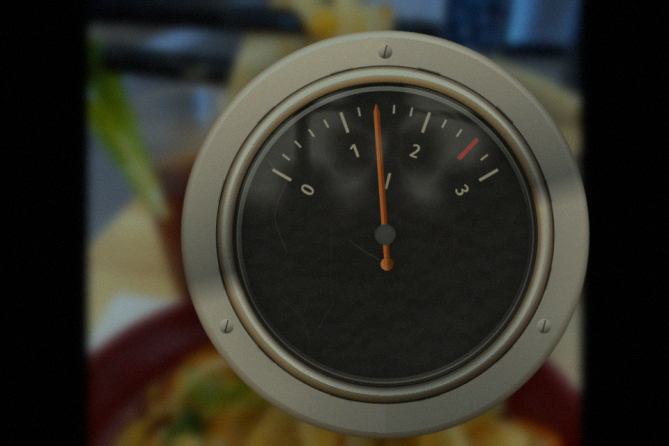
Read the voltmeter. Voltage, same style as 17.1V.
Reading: 1.4V
